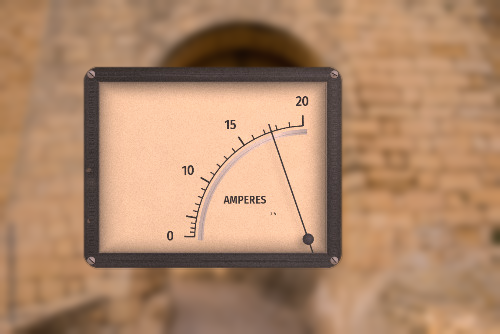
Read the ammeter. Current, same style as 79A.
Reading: 17.5A
